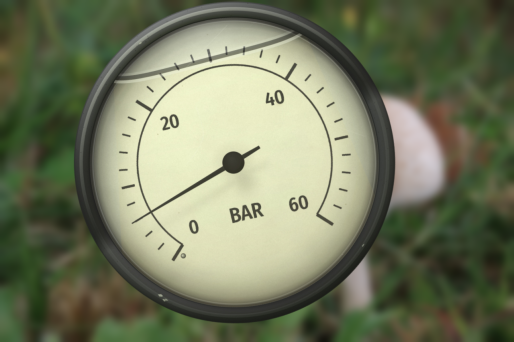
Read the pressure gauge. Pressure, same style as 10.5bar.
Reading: 6bar
